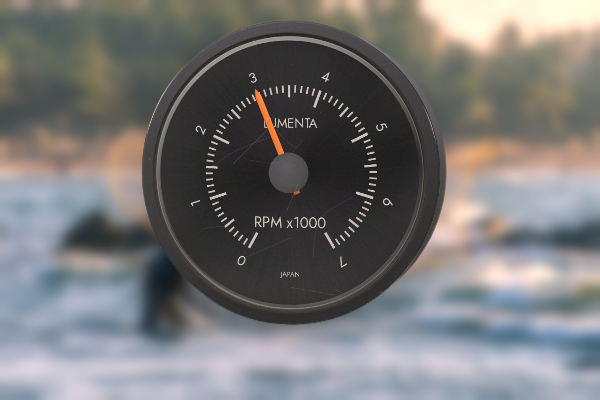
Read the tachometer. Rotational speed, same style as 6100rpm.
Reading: 3000rpm
